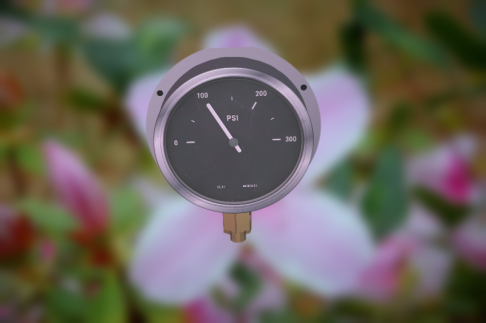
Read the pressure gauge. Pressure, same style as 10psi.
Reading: 100psi
